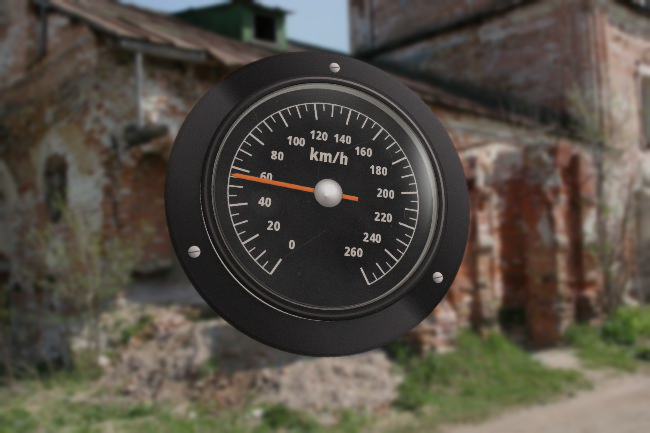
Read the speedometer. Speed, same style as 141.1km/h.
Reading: 55km/h
